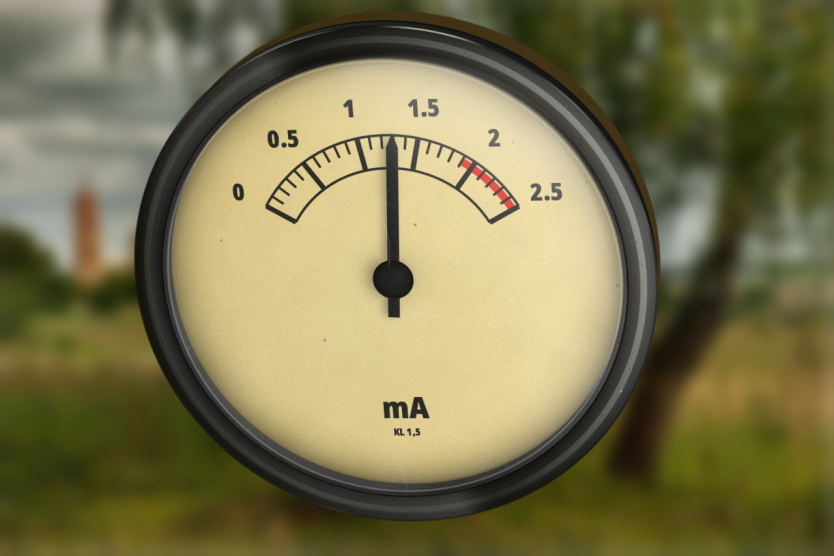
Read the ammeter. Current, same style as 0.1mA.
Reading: 1.3mA
